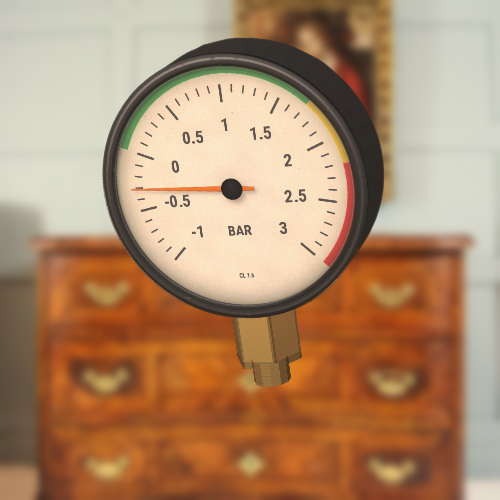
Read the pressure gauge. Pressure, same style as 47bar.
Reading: -0.3bar
